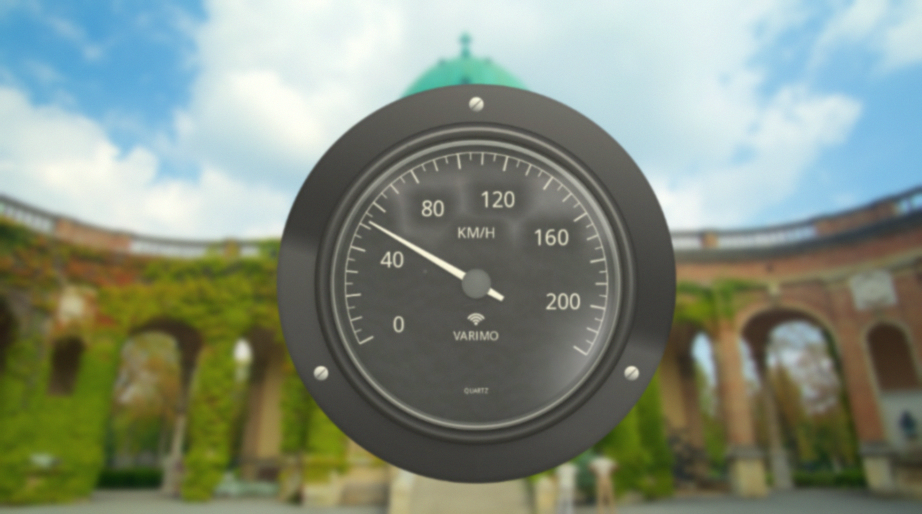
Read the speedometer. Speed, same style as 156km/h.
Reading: 52.5km/h
